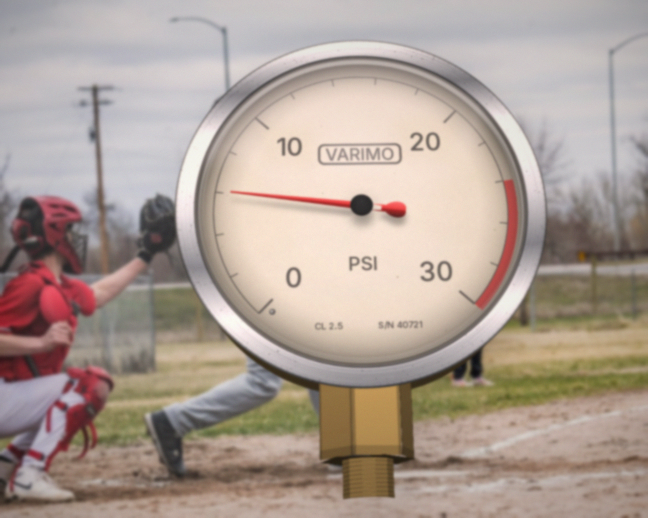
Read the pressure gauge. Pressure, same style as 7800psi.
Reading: 6psi
